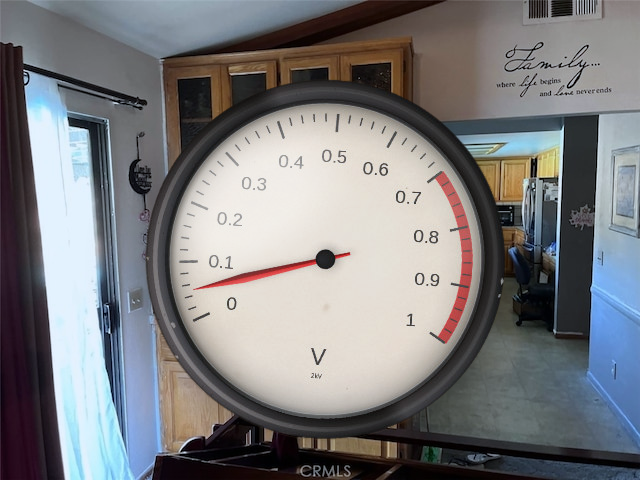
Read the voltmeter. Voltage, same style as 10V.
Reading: 0.05V
